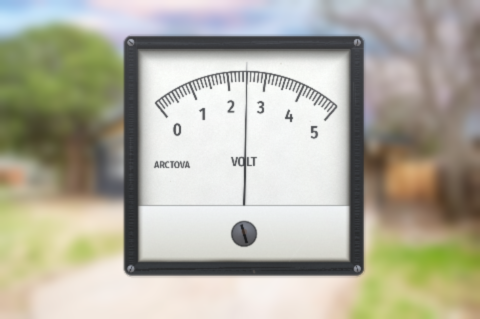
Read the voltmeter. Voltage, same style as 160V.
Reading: 2.5V
